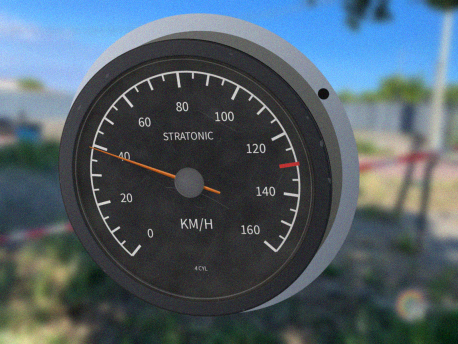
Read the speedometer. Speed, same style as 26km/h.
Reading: 40km/h
